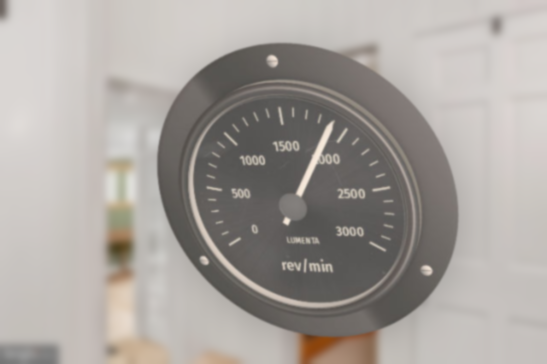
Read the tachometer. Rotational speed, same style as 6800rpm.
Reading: 1900rpm
